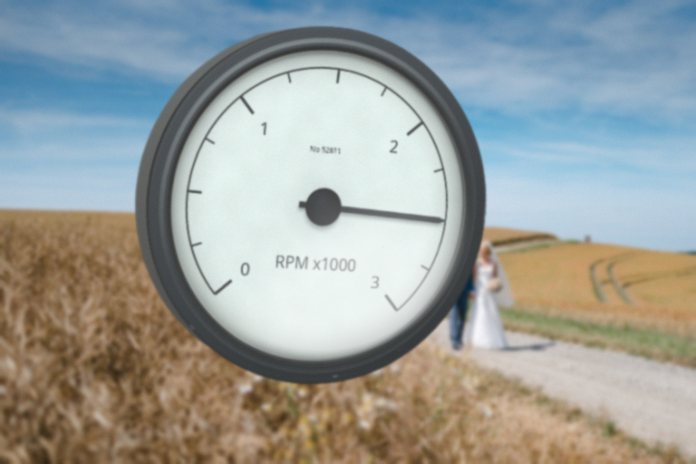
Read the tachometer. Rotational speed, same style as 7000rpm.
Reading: 2500rpm
